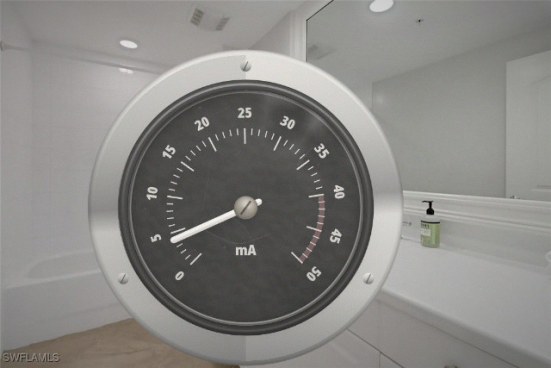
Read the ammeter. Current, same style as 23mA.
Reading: 4mA
